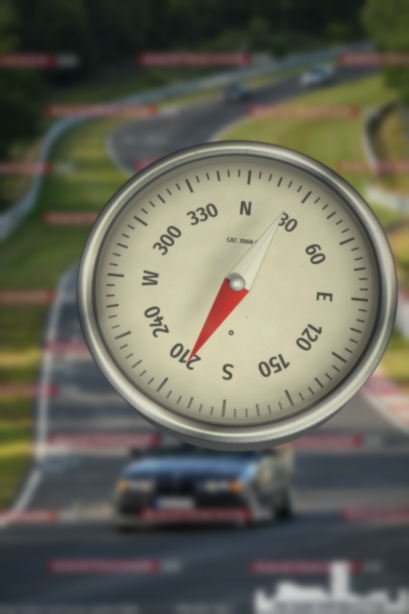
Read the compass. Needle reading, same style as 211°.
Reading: 205°
